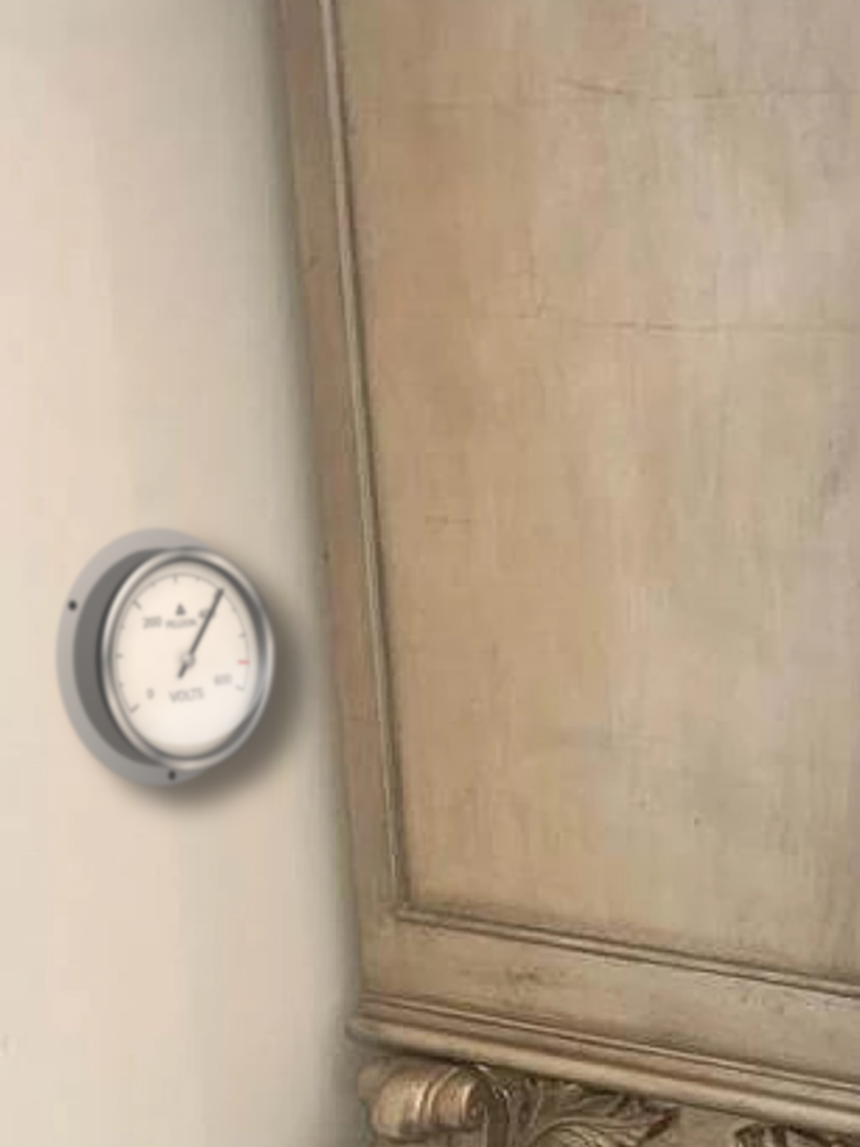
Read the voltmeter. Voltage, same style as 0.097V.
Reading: 400V
